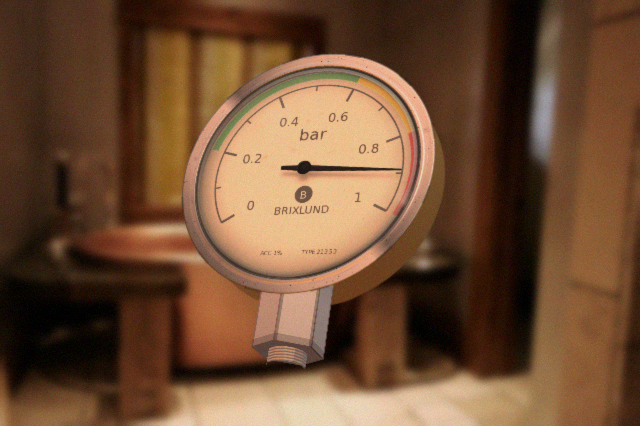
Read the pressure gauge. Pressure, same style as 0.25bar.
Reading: 0.9bar
